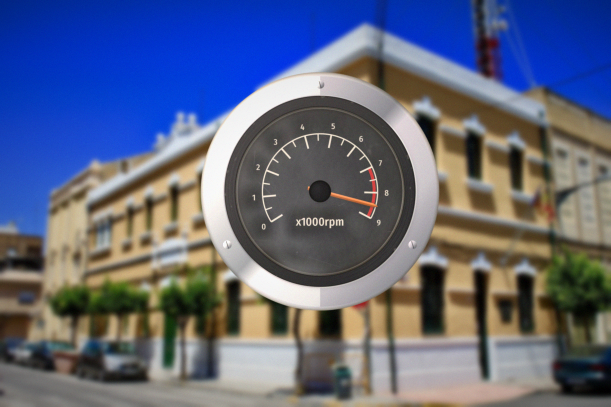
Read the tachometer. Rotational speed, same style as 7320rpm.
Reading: 8500rpm
